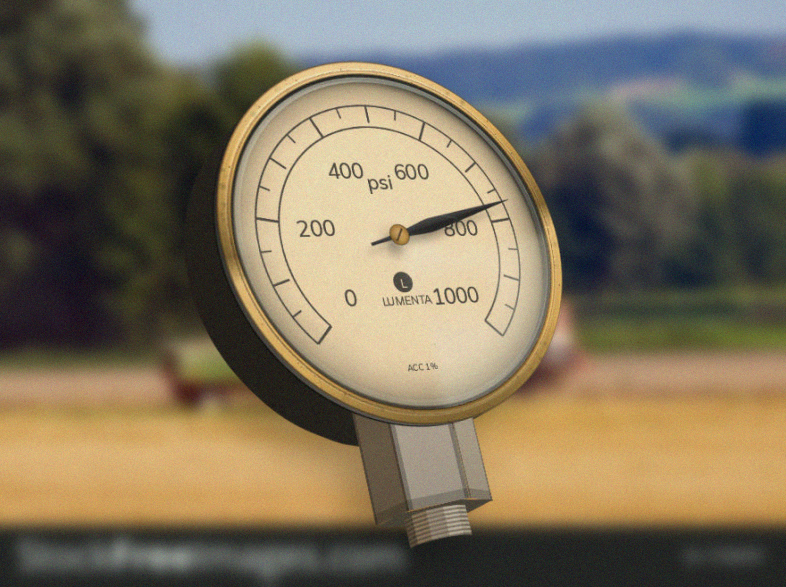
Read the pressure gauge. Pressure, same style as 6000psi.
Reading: 775psi
